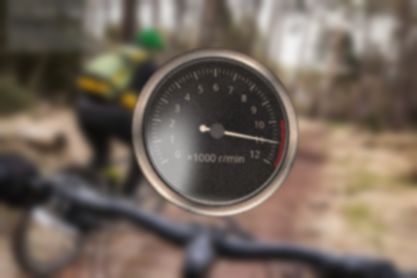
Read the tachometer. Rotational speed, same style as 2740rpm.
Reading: 11000rpm
